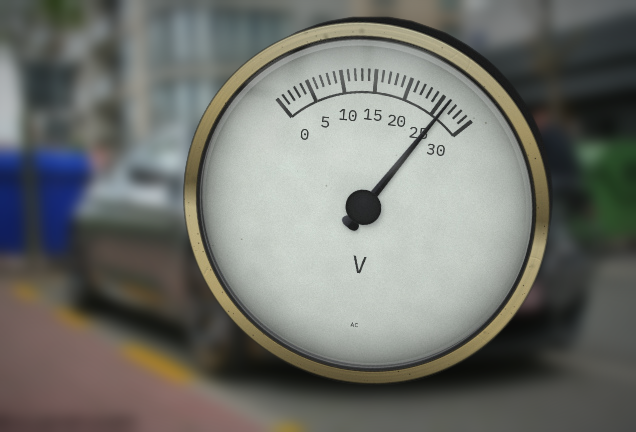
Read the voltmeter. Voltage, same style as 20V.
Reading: 26V
